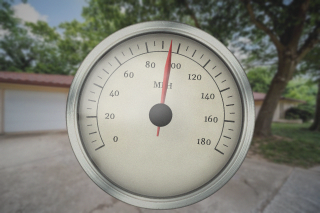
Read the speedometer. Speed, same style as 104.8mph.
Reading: 95mph
